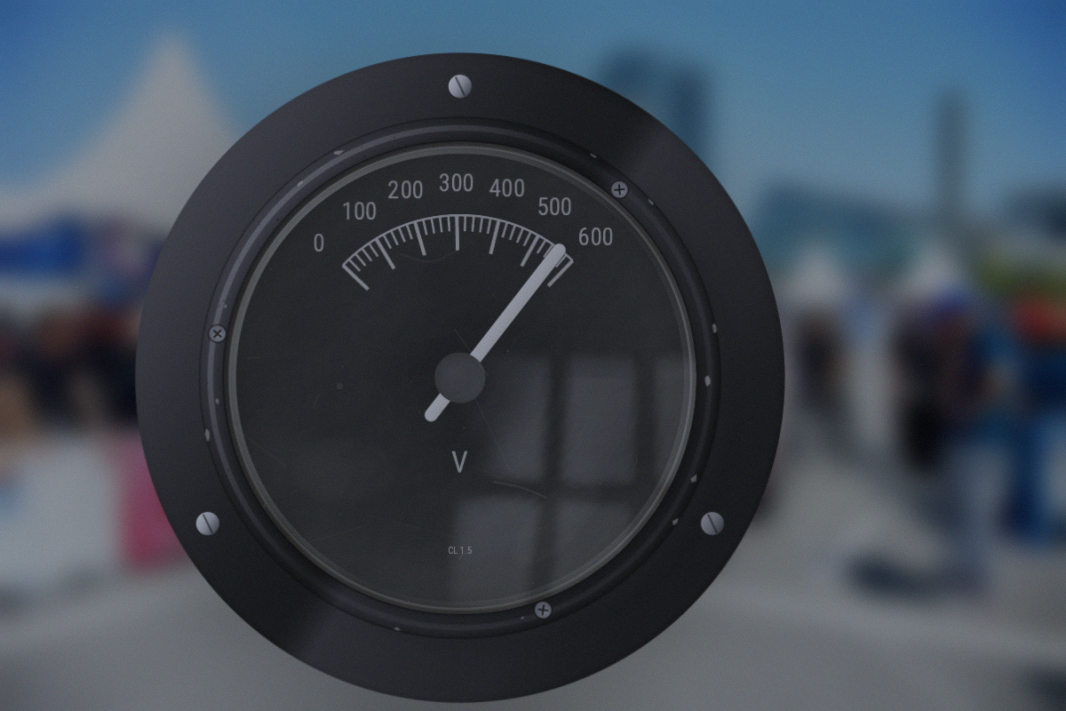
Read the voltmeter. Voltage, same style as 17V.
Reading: 560V
